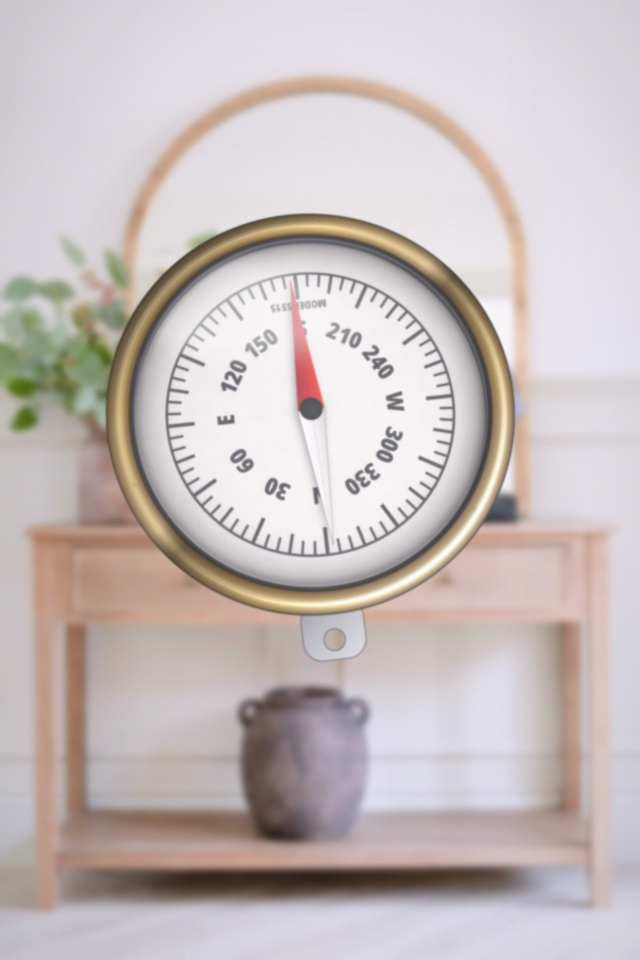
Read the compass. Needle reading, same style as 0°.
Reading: 177.5°
